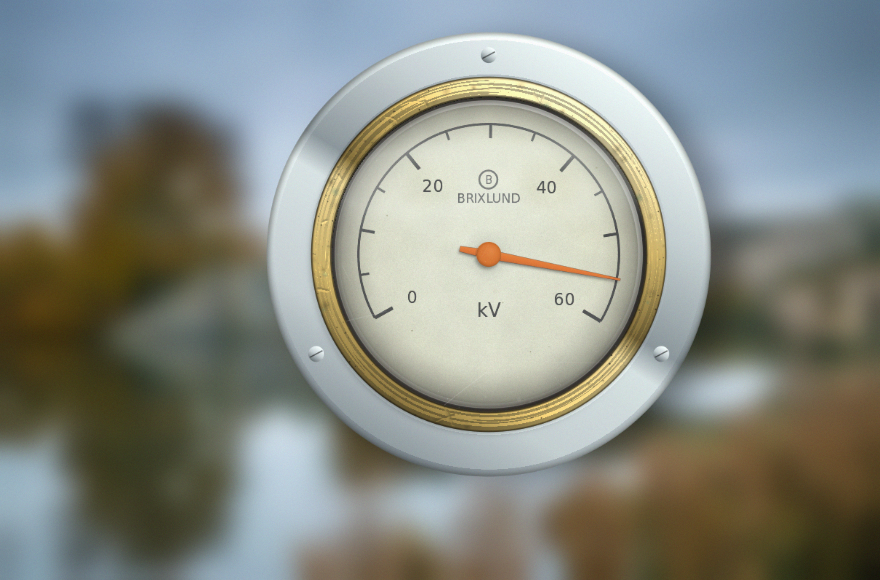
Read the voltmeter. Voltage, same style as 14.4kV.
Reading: 55kV
